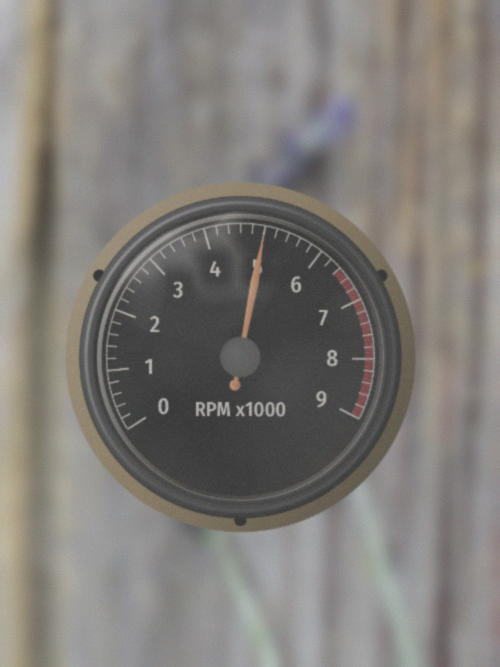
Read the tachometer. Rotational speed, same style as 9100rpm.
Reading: 5000rpm
